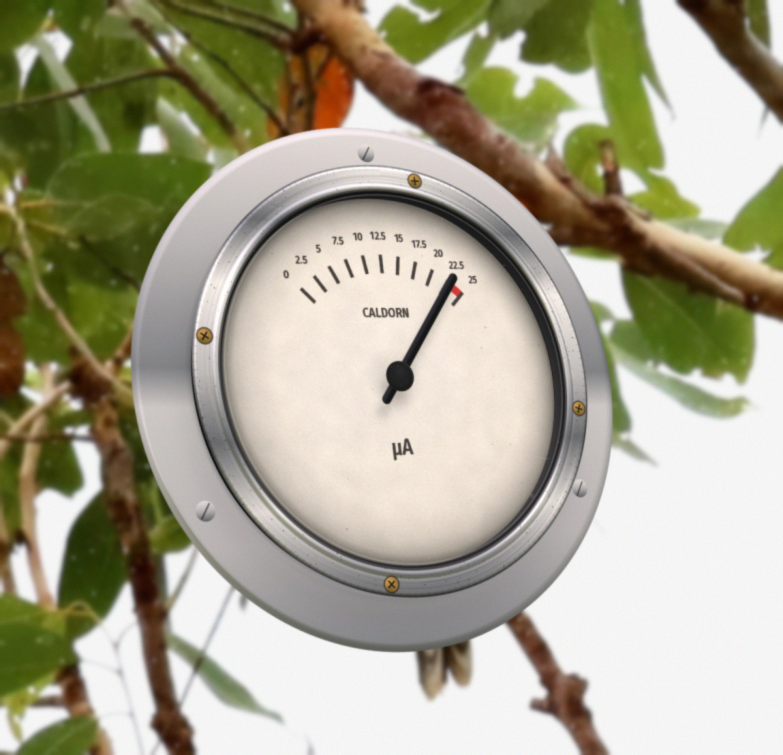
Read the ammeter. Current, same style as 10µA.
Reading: 22.5µA
